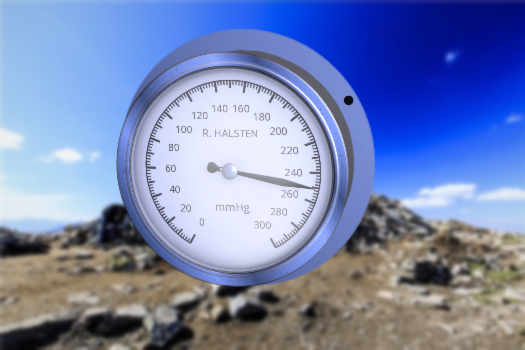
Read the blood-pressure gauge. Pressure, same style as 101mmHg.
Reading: 250mmHg
